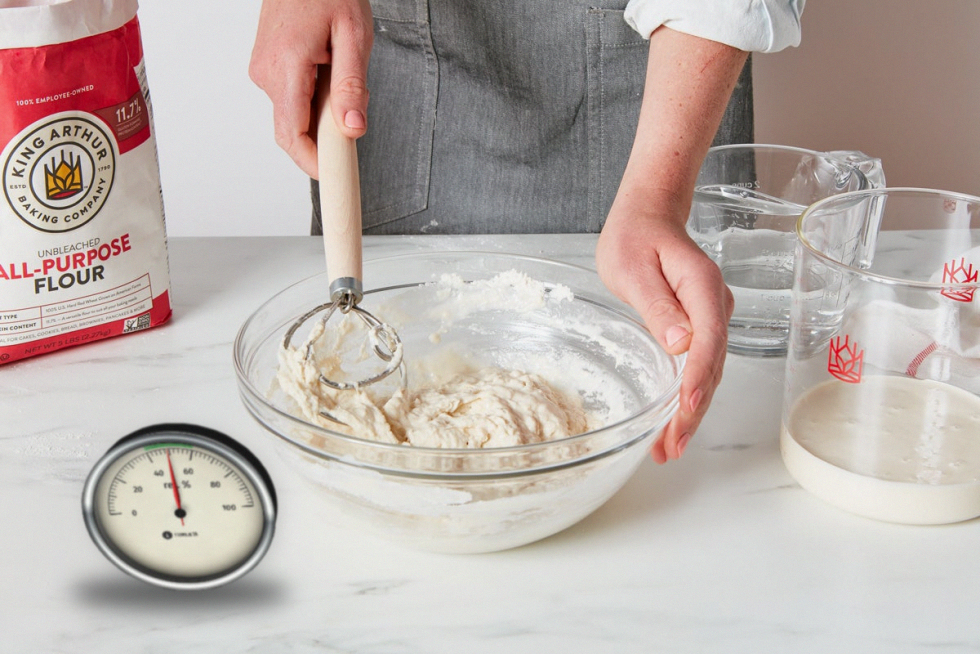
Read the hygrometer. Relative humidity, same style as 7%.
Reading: 50%
